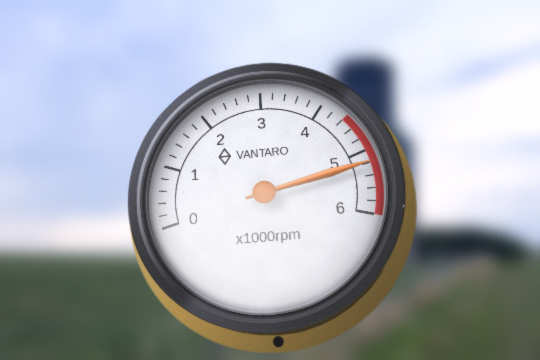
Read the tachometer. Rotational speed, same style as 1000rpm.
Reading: 5200rpm
